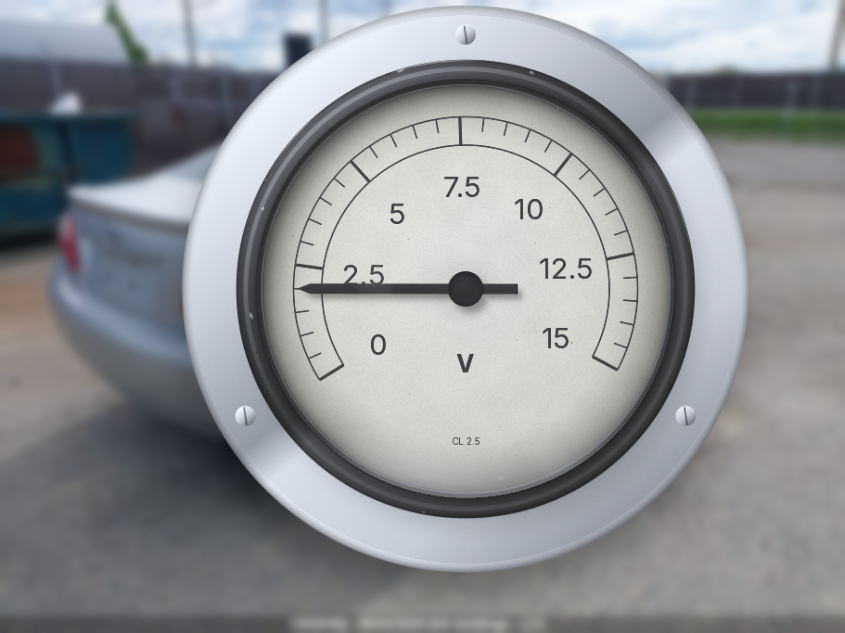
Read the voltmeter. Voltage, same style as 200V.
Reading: 2V
